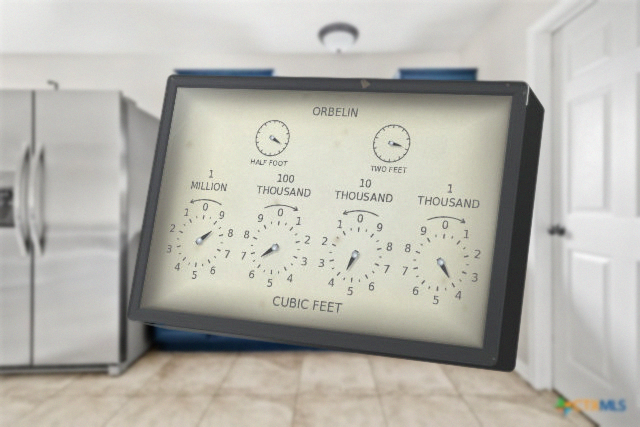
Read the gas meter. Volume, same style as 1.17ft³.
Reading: 864400ft³
